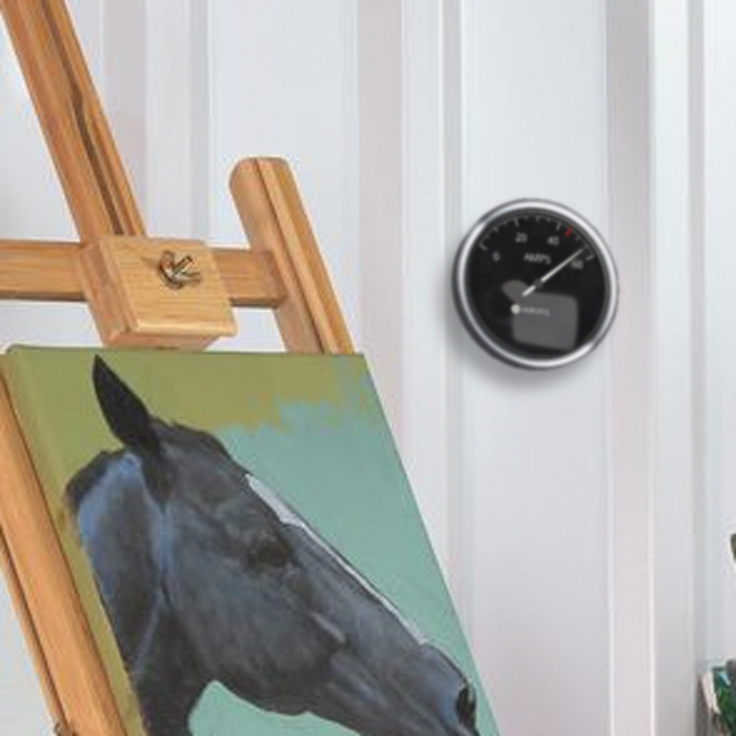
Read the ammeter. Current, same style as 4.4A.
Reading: 55A
